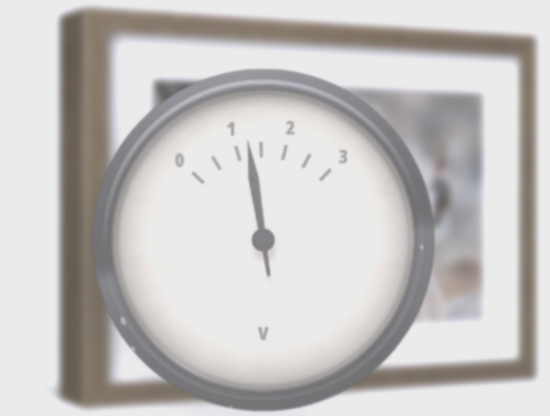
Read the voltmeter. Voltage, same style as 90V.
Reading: 1.25V
